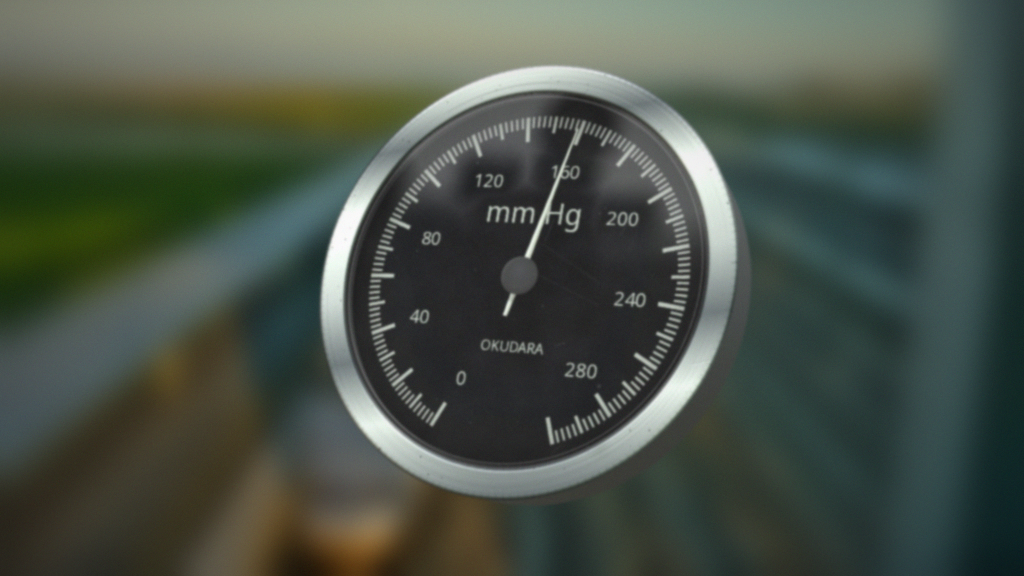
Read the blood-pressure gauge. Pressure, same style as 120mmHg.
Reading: 160mmHg
